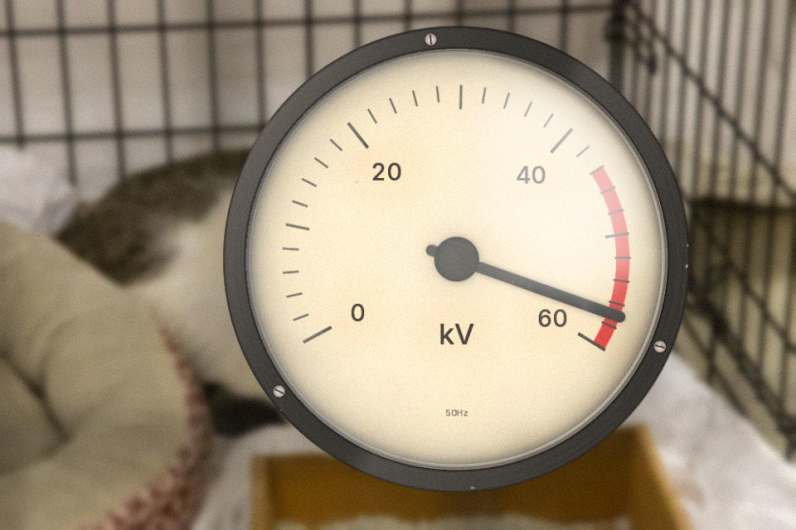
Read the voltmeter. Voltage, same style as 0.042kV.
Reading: 57kV
